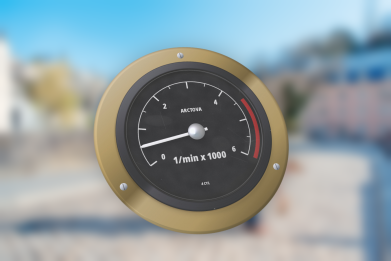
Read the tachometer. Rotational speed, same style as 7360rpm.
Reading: 500rpm
